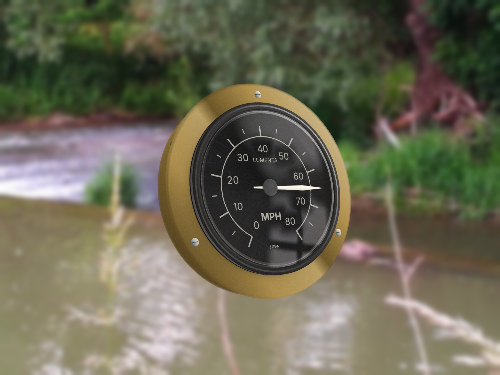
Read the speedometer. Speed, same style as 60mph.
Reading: 65mph
